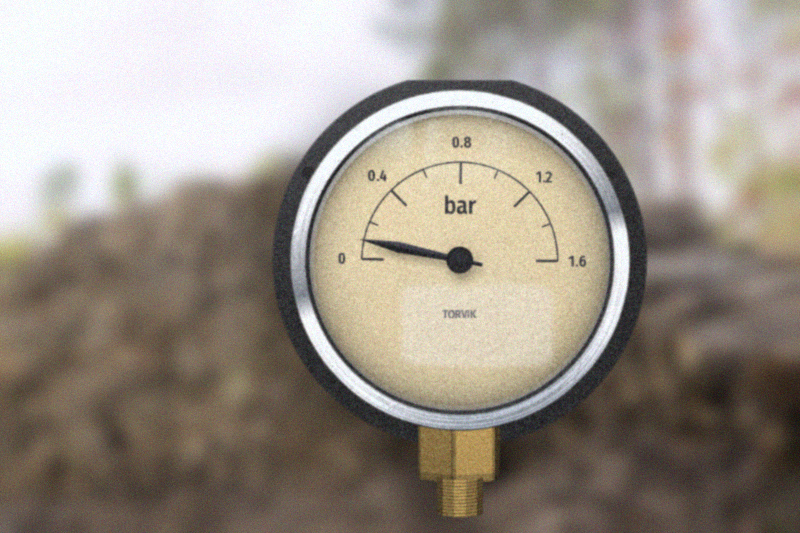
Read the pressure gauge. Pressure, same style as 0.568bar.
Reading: 0.1bar
